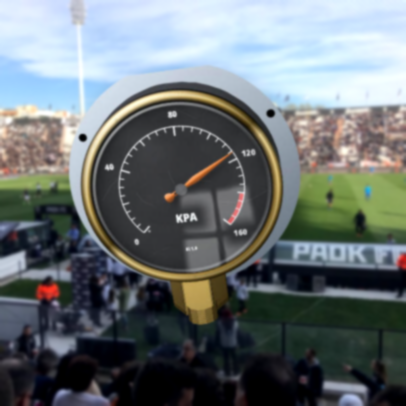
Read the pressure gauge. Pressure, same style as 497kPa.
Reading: 115kPa
